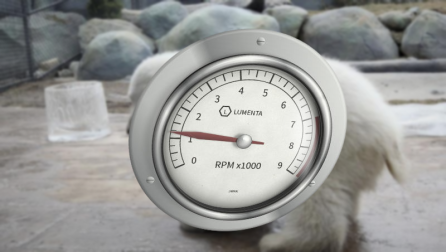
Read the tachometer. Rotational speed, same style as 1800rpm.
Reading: 1250rpm
